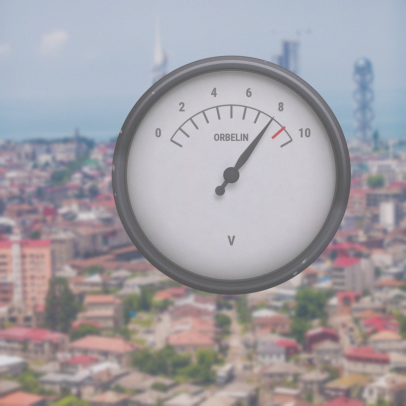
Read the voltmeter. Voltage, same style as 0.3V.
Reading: 8V
